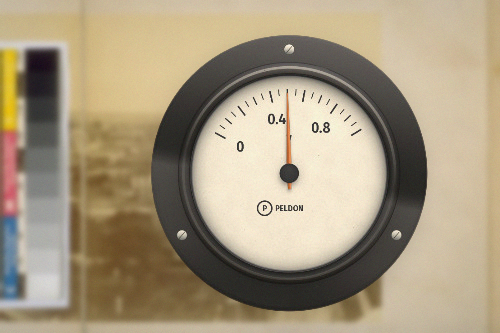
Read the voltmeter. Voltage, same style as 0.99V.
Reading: 0.5V
